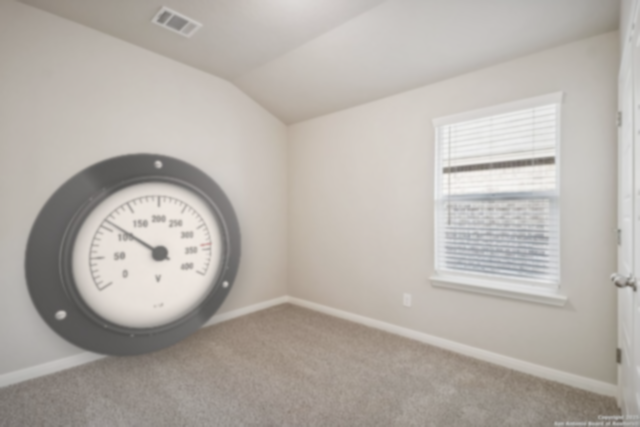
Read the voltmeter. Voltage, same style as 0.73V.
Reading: 110V
